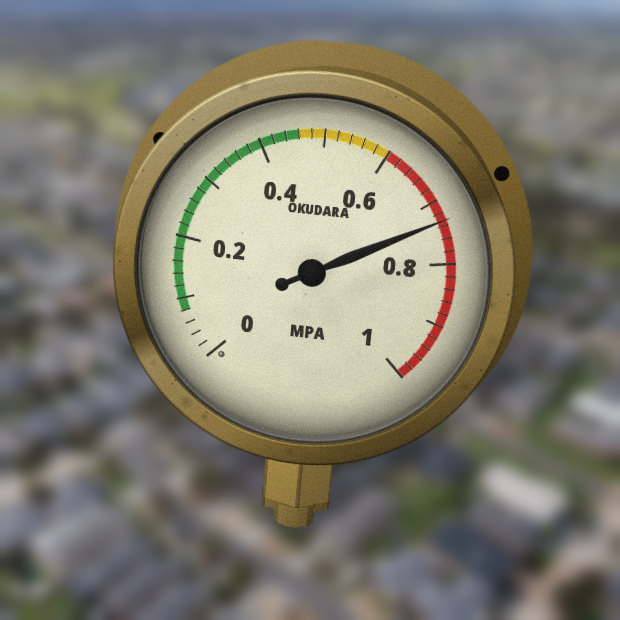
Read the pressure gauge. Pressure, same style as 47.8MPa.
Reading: 0.73MPa
